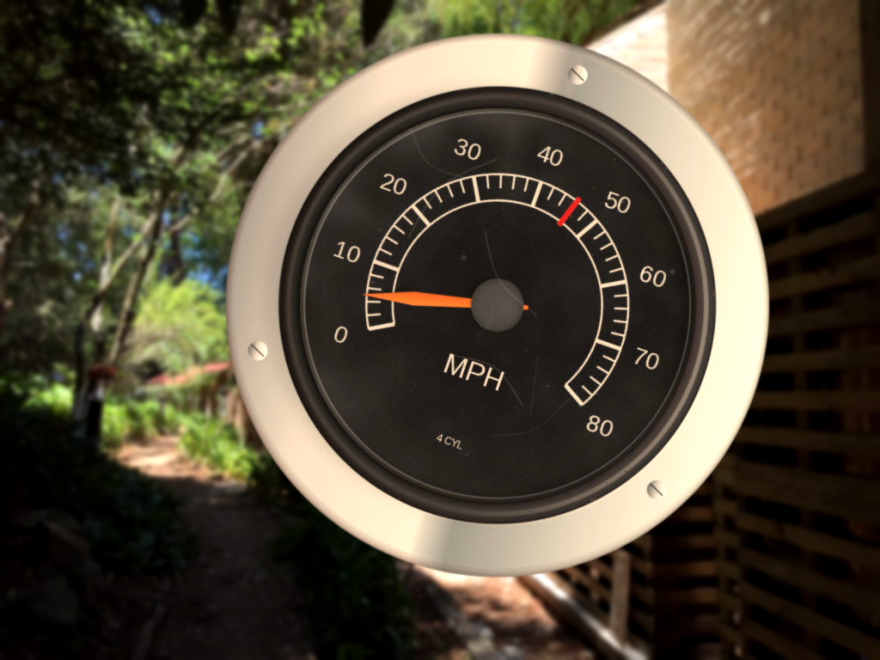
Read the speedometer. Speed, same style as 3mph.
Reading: 5mph
